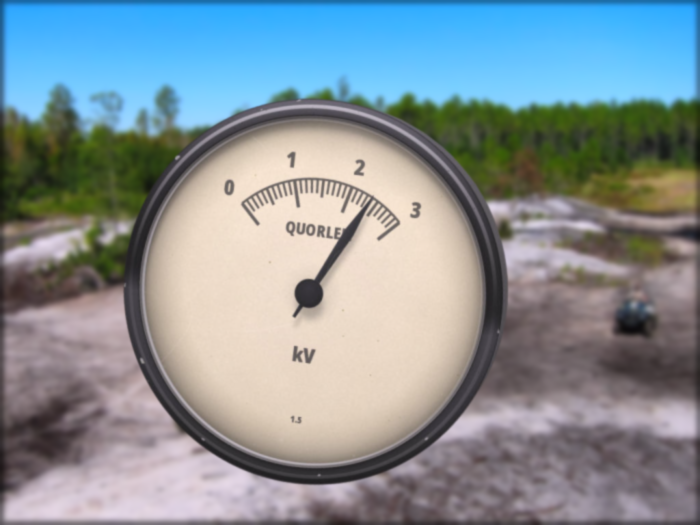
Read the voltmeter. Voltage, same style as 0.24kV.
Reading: 2.4kV
